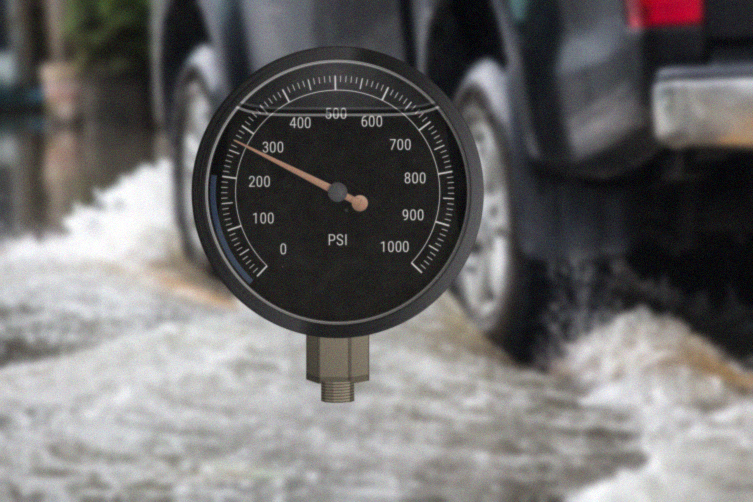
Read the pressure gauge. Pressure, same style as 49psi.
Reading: 270psi
